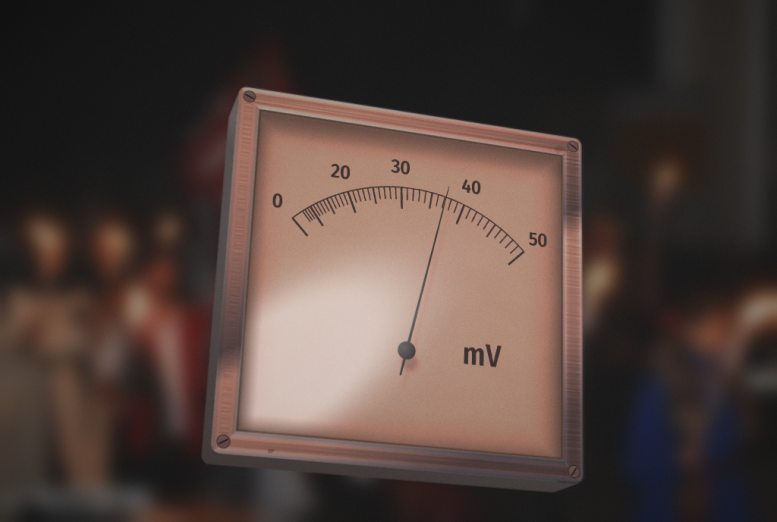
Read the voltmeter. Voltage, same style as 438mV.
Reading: 37mV
